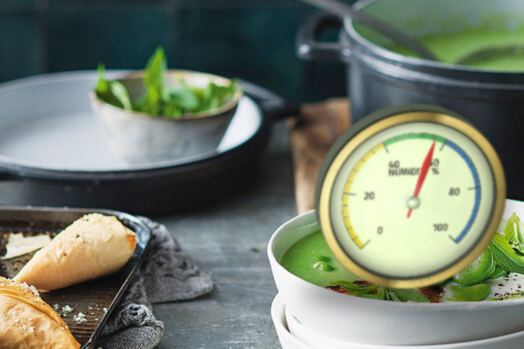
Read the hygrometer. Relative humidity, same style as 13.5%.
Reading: 56%
